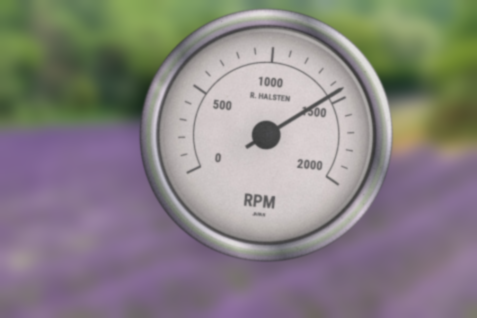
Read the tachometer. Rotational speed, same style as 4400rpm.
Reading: 1450rpm
